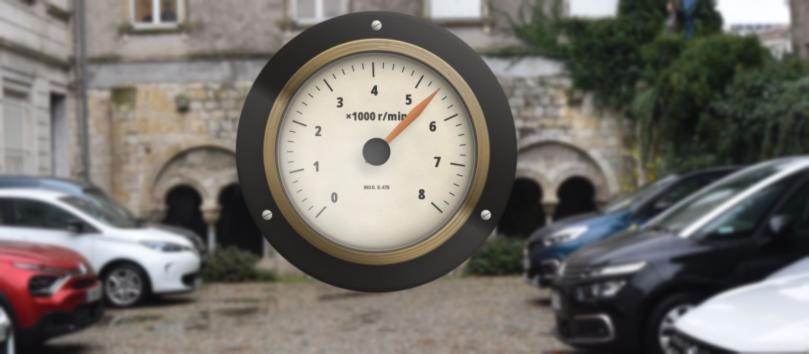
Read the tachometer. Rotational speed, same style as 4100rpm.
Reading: 5400rpm
